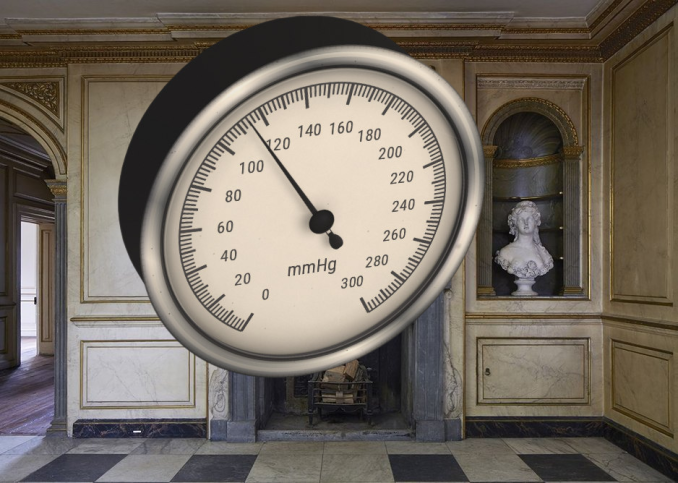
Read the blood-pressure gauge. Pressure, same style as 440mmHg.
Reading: 114mmHg
